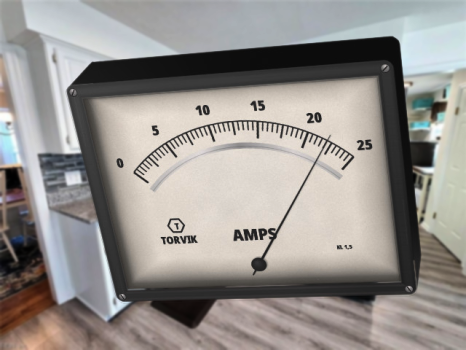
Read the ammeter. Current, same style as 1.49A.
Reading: 22A
